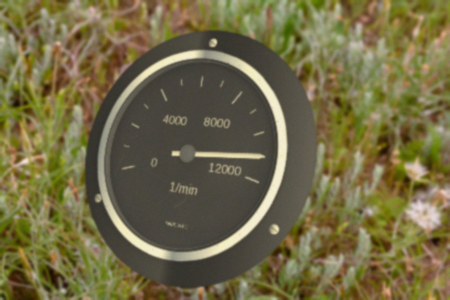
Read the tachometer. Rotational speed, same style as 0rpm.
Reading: 11000rpm
